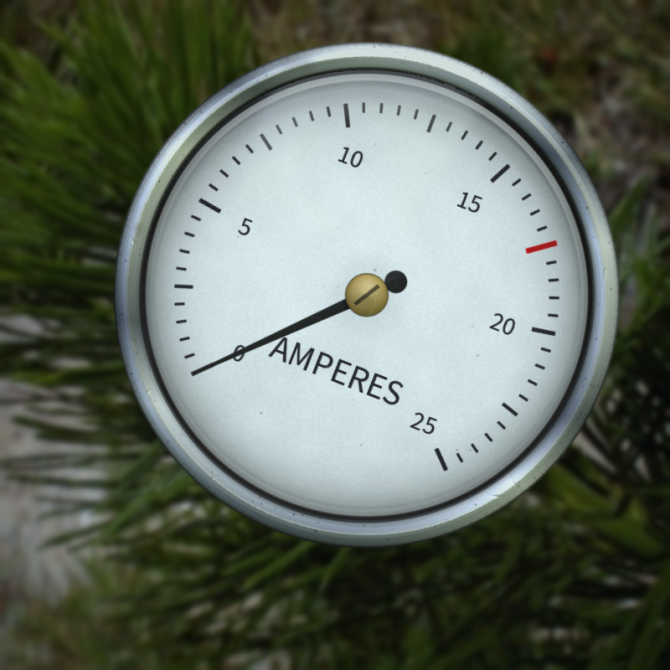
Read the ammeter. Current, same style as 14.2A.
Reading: 0A
